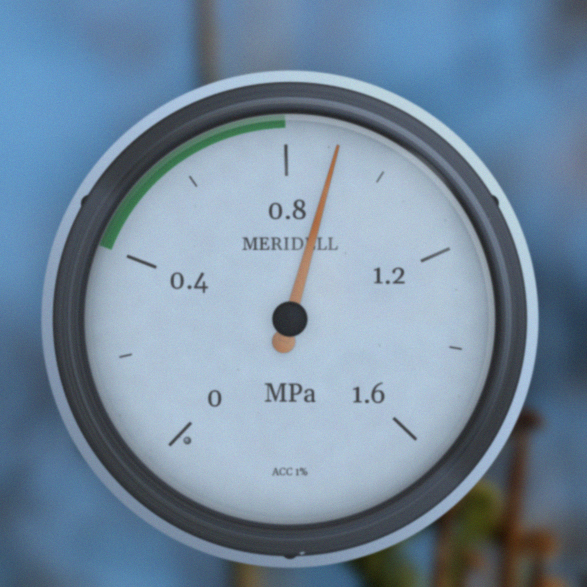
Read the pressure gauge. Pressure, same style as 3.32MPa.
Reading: 0.9MPa
